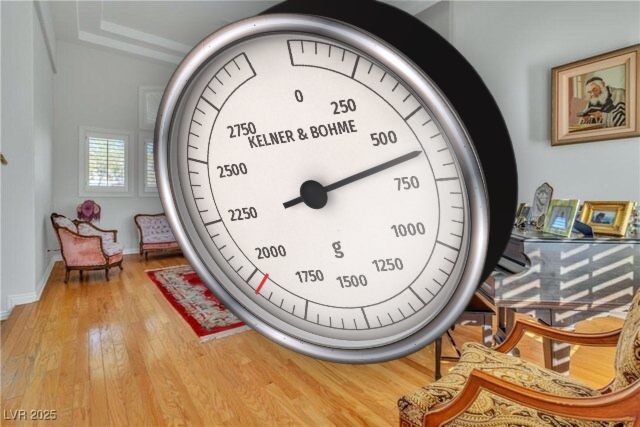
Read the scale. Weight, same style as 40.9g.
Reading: 625g
